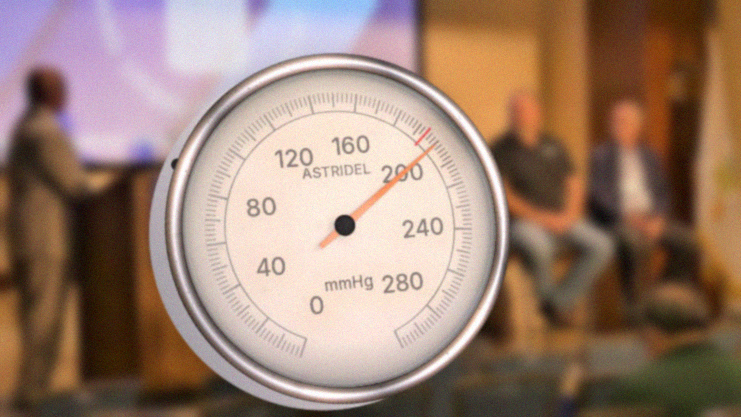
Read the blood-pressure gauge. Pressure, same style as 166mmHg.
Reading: 200mmHg
